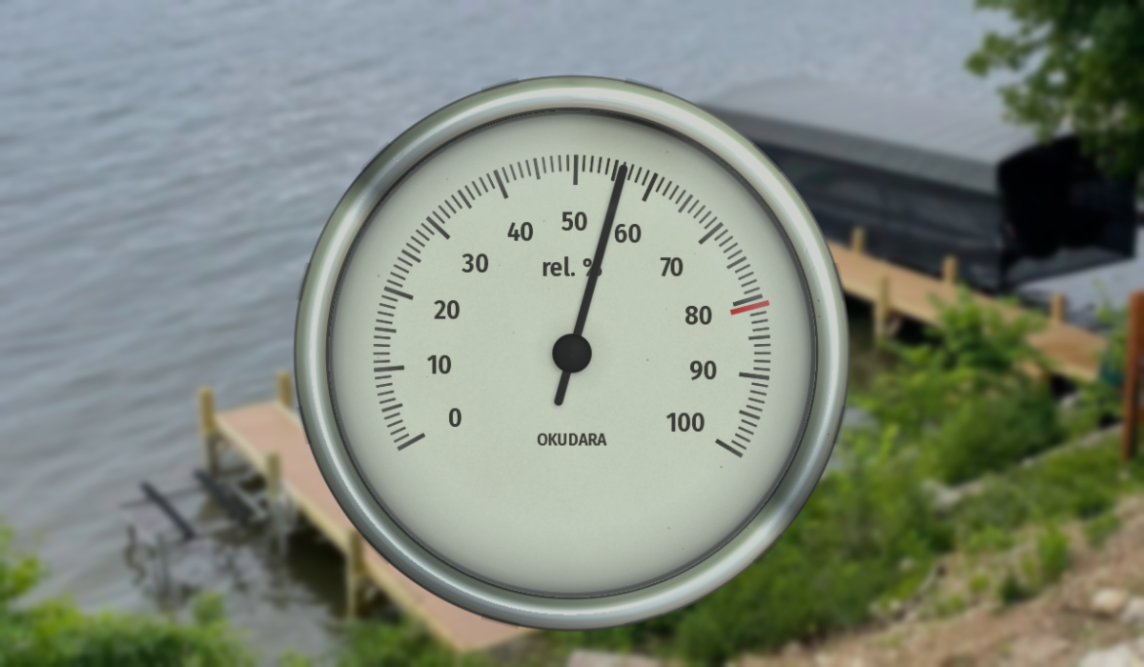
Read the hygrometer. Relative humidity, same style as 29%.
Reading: 56%
